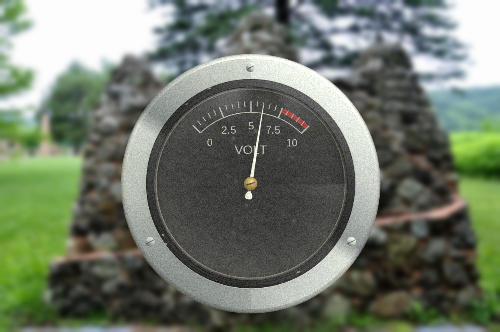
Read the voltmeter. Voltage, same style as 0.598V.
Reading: 6V
